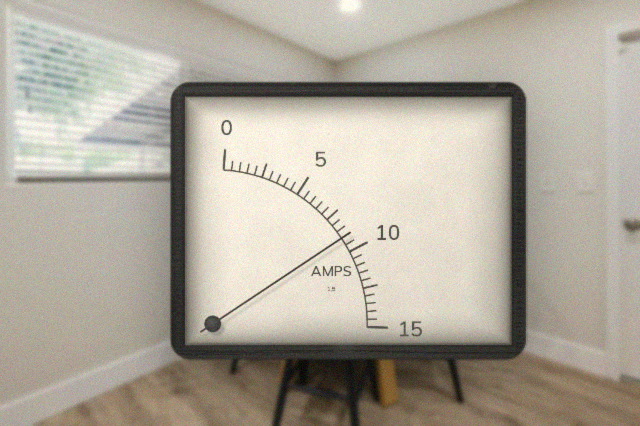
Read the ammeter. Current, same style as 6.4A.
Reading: 9A
